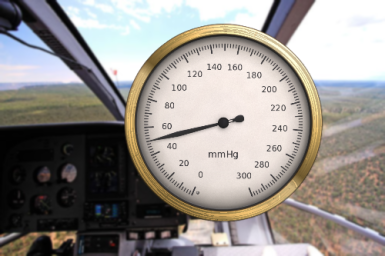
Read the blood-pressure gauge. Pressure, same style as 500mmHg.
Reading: 50mmHg
